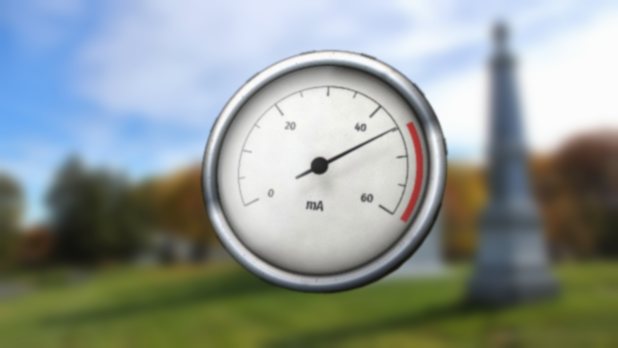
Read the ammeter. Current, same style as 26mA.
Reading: 45mA
